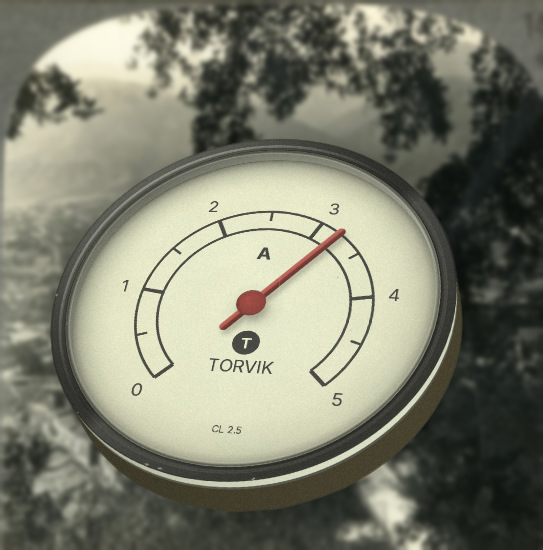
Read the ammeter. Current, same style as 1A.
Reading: 3.25A
